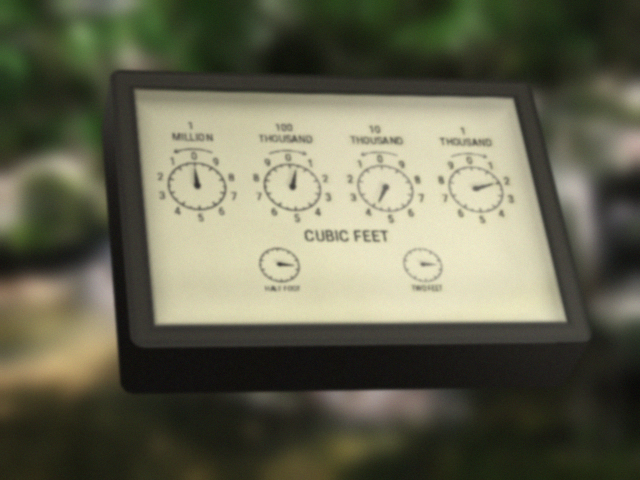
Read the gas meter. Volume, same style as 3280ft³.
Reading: 4200ft³
